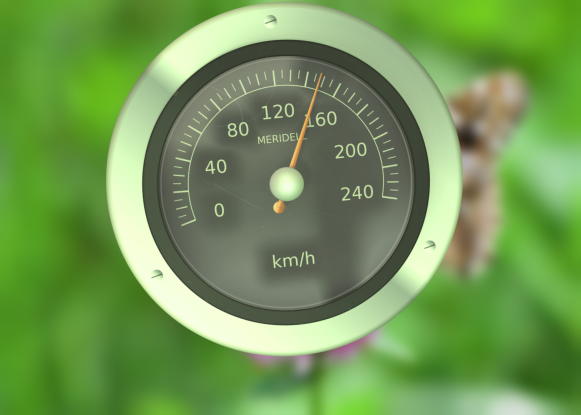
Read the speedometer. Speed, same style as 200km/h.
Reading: 147.5km/h
